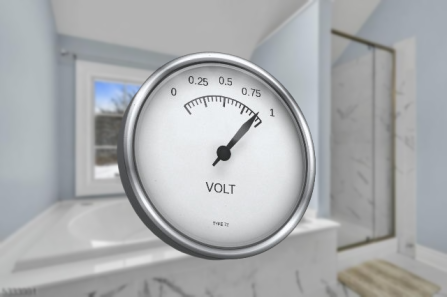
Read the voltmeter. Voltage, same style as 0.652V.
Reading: 0.9V
